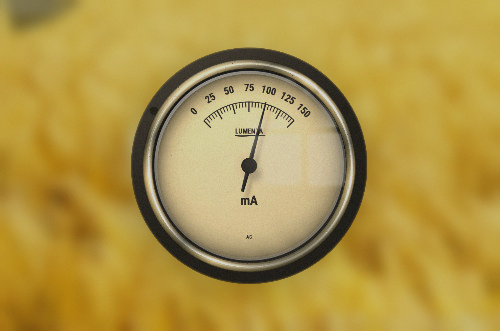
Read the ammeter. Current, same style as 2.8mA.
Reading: 100mA
